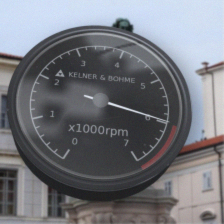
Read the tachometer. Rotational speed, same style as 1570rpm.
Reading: 6000rpm
